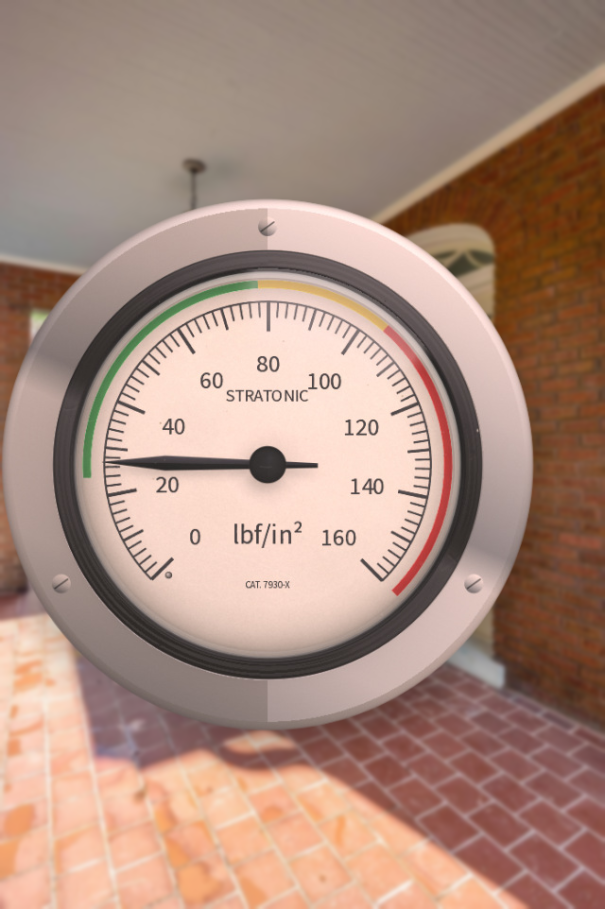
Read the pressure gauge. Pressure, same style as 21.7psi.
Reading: 27psi
